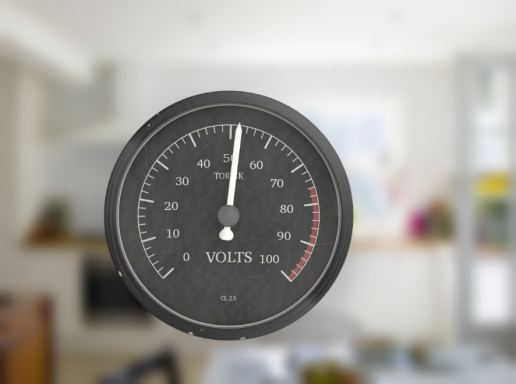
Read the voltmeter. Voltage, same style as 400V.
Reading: 52V
